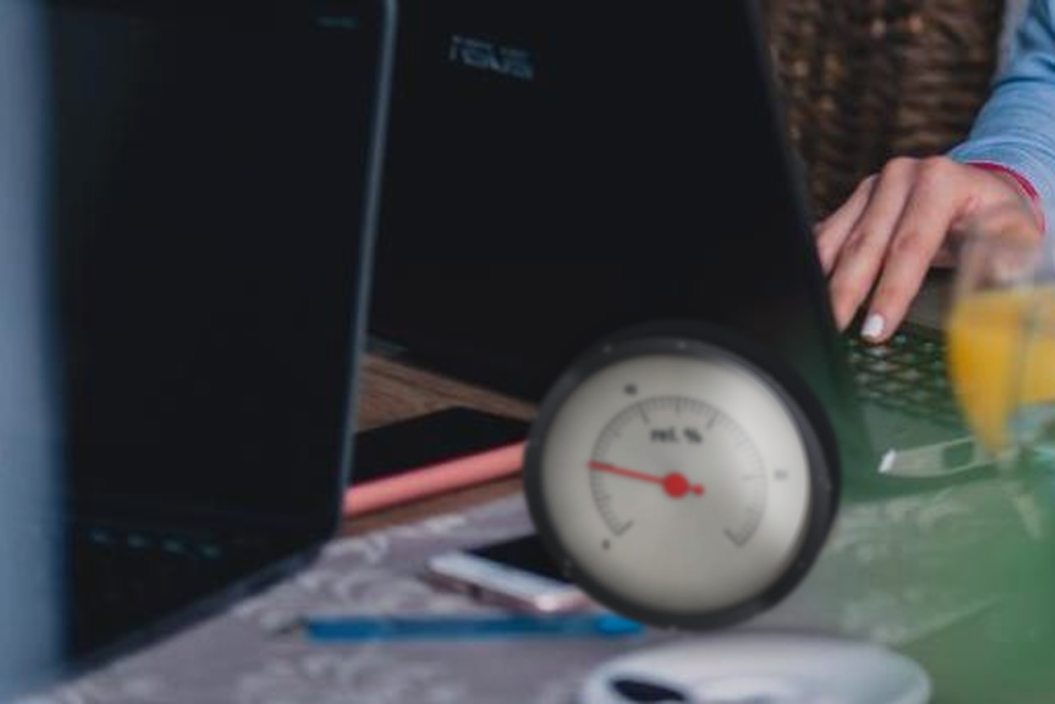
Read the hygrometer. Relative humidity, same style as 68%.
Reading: 20%
